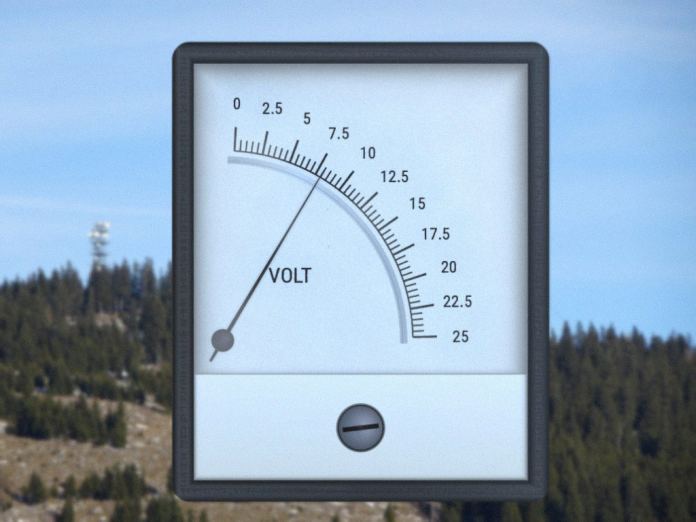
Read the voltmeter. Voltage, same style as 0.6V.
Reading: 8V
